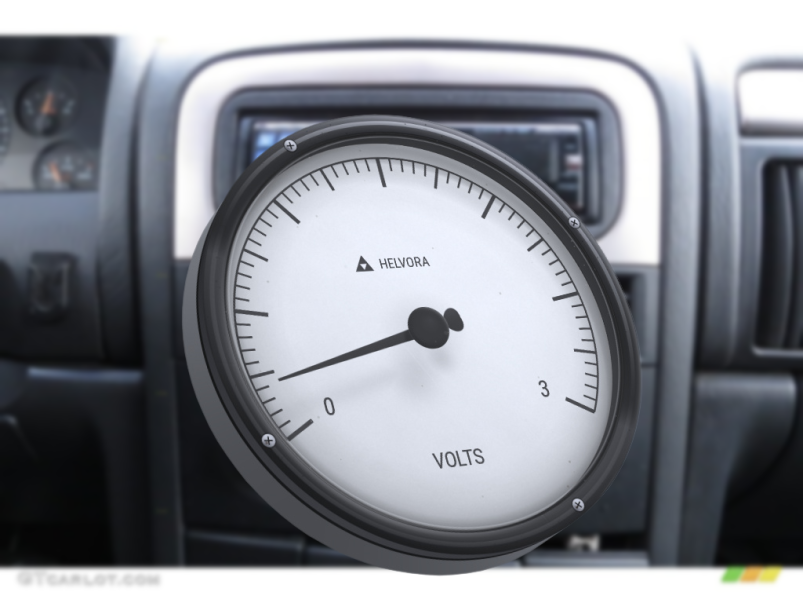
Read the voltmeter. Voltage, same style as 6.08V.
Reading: 0.2V
